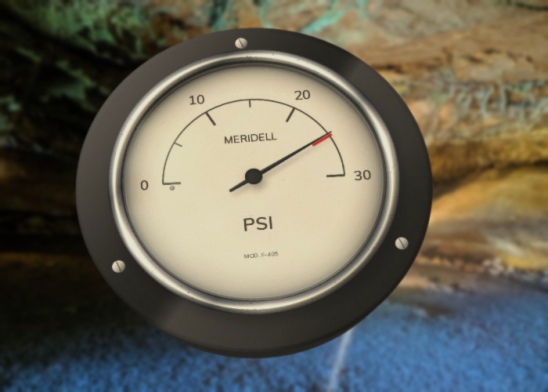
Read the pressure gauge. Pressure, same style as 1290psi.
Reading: 25psi
